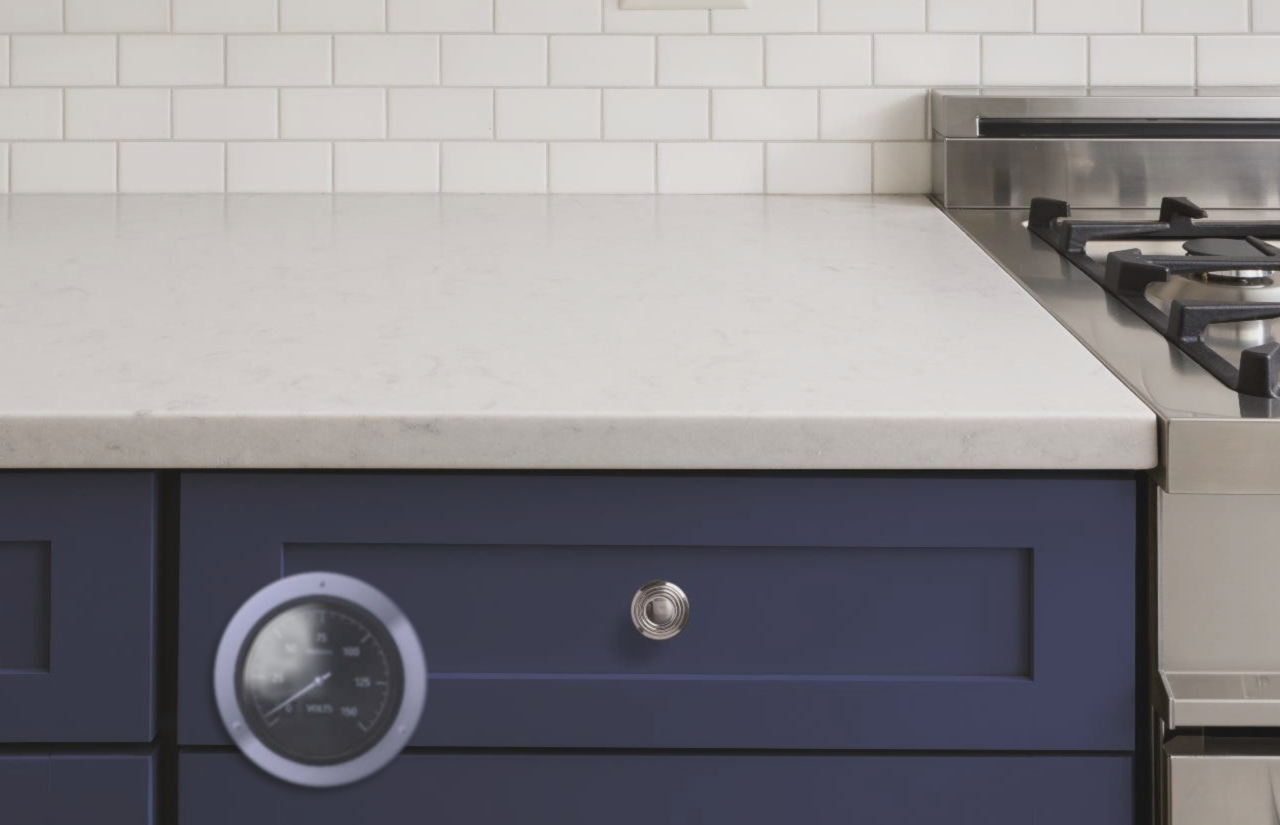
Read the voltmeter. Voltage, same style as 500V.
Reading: 5V
